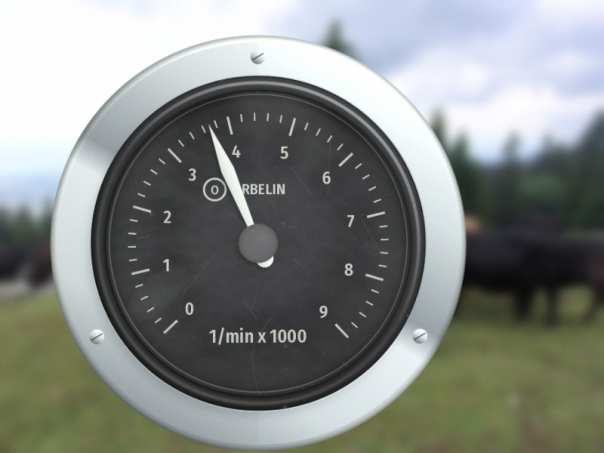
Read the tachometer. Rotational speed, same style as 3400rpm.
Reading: 3700rpm
